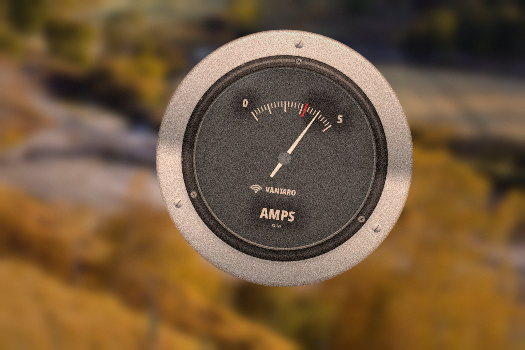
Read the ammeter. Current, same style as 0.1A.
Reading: 4A
